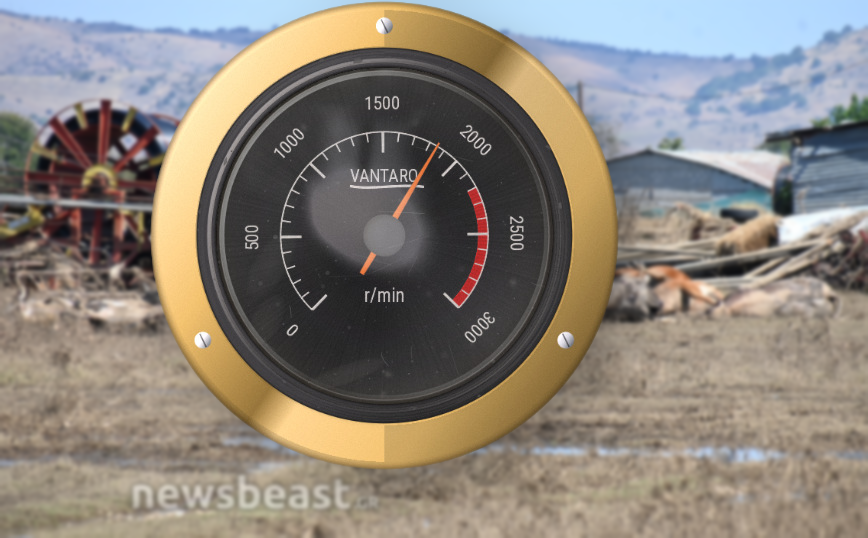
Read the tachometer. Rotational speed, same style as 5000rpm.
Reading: 1850rpm
